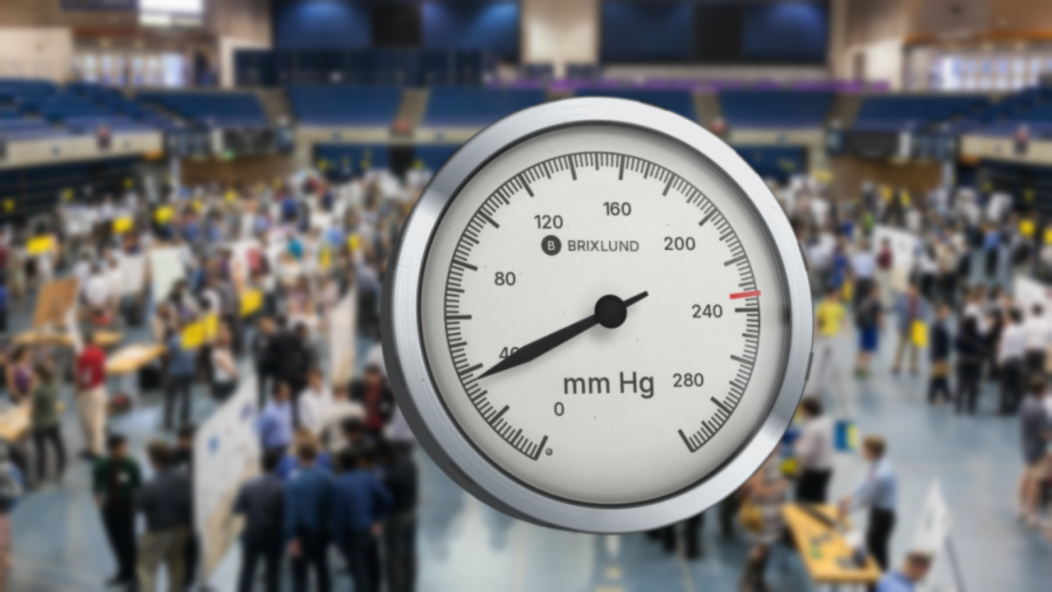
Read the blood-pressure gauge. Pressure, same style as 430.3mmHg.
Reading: 36mmHg
